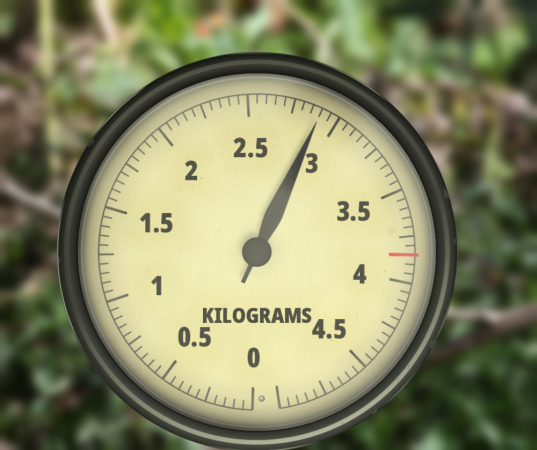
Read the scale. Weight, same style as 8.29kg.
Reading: 2.9kg
